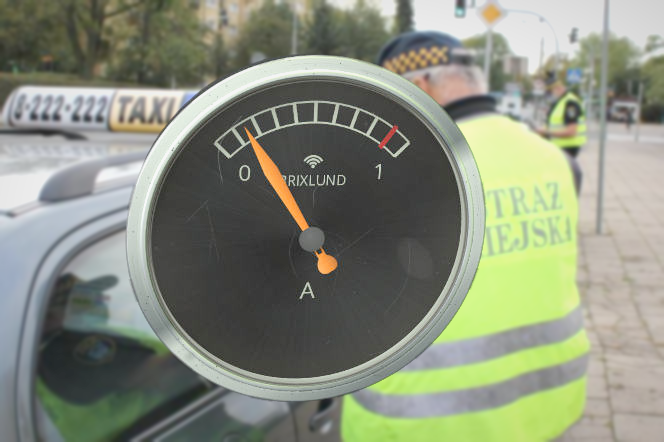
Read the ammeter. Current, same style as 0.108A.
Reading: 0.15A
